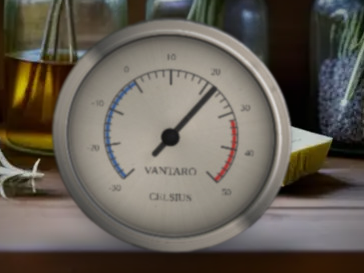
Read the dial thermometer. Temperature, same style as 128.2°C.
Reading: 22°C
